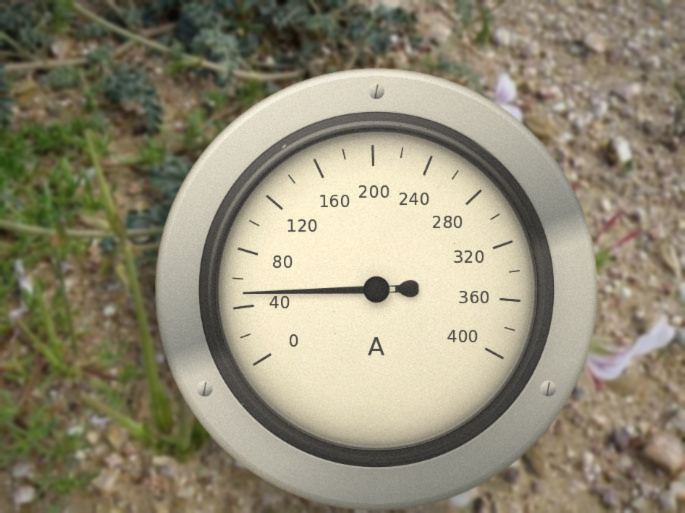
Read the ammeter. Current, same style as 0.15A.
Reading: 50A
